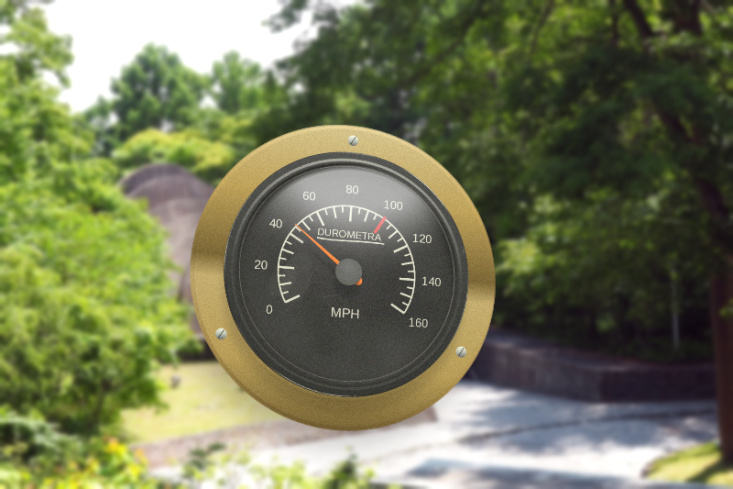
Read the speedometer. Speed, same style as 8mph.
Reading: 45mph
